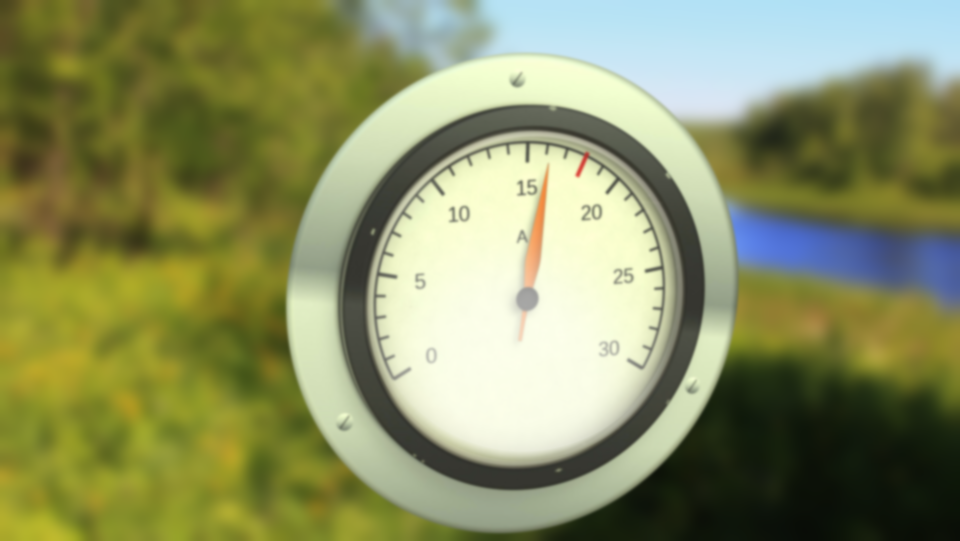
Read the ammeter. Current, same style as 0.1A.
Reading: 16A
